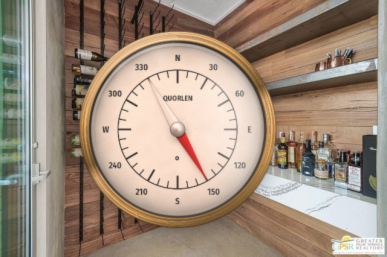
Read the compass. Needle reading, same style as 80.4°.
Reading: 150°
